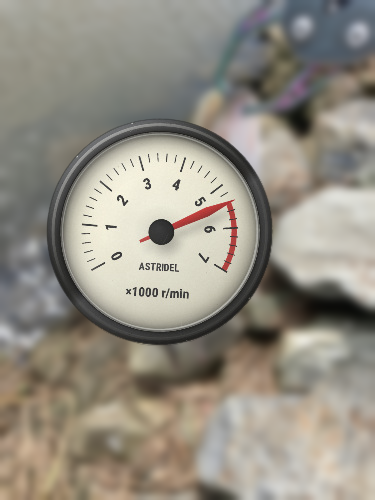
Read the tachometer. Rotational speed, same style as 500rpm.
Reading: 5400rpm
